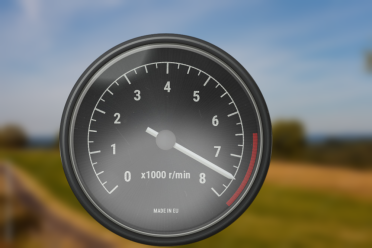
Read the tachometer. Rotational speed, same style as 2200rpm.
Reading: 7500rpm
